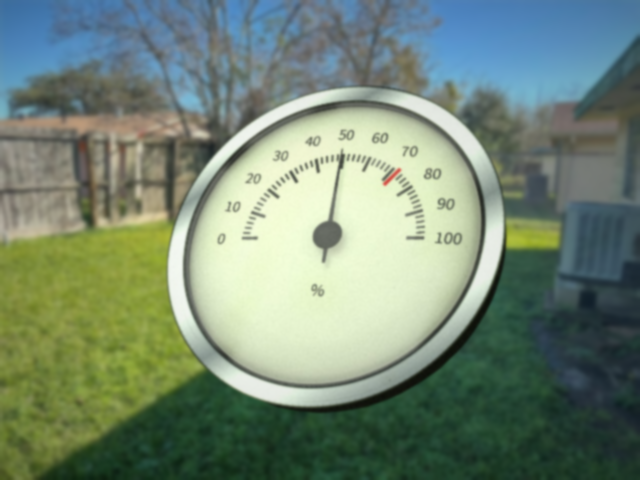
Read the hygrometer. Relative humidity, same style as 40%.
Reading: 50%
